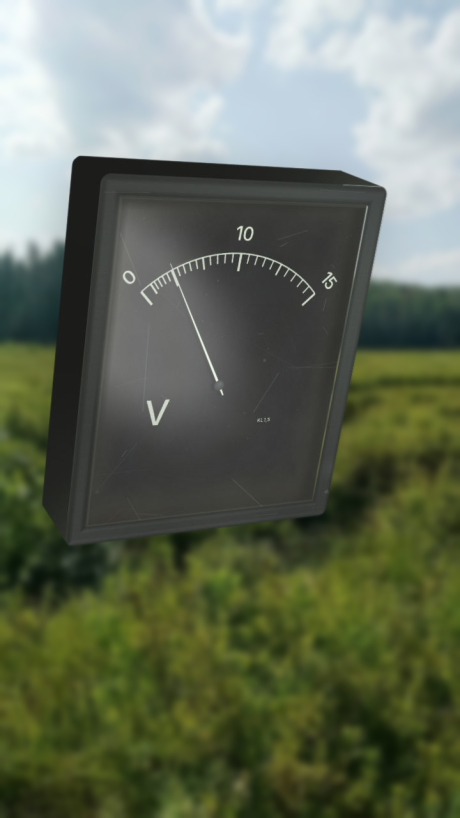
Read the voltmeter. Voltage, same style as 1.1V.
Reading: 5V
